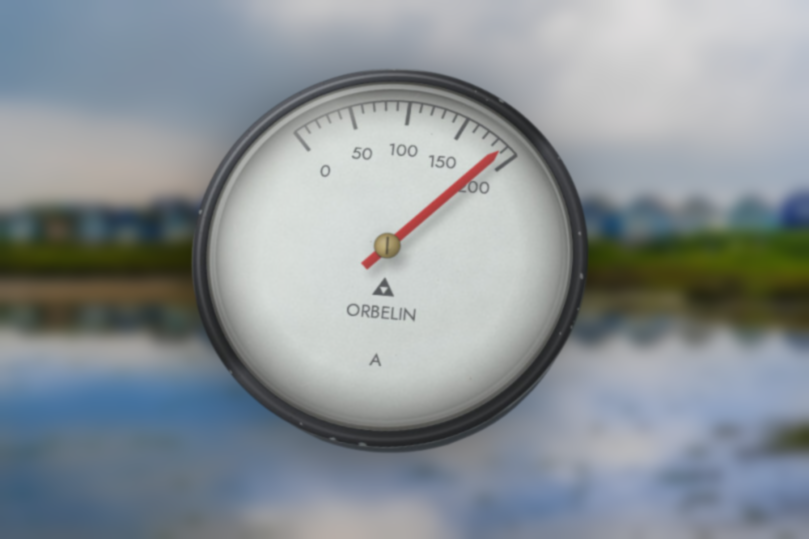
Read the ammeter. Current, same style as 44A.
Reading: 190A
